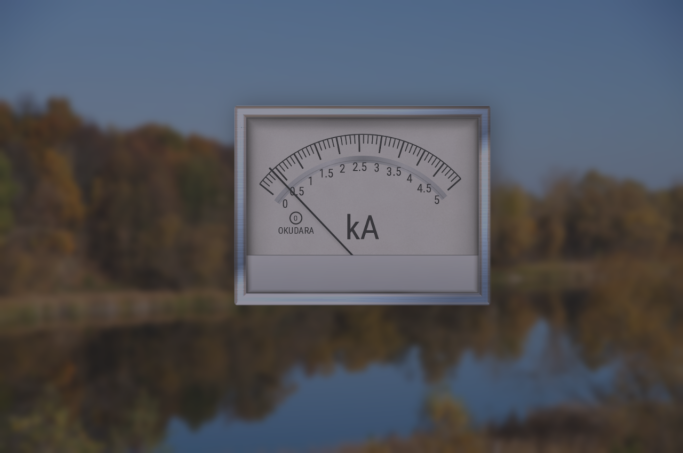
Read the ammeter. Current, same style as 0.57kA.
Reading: 0.4kA
